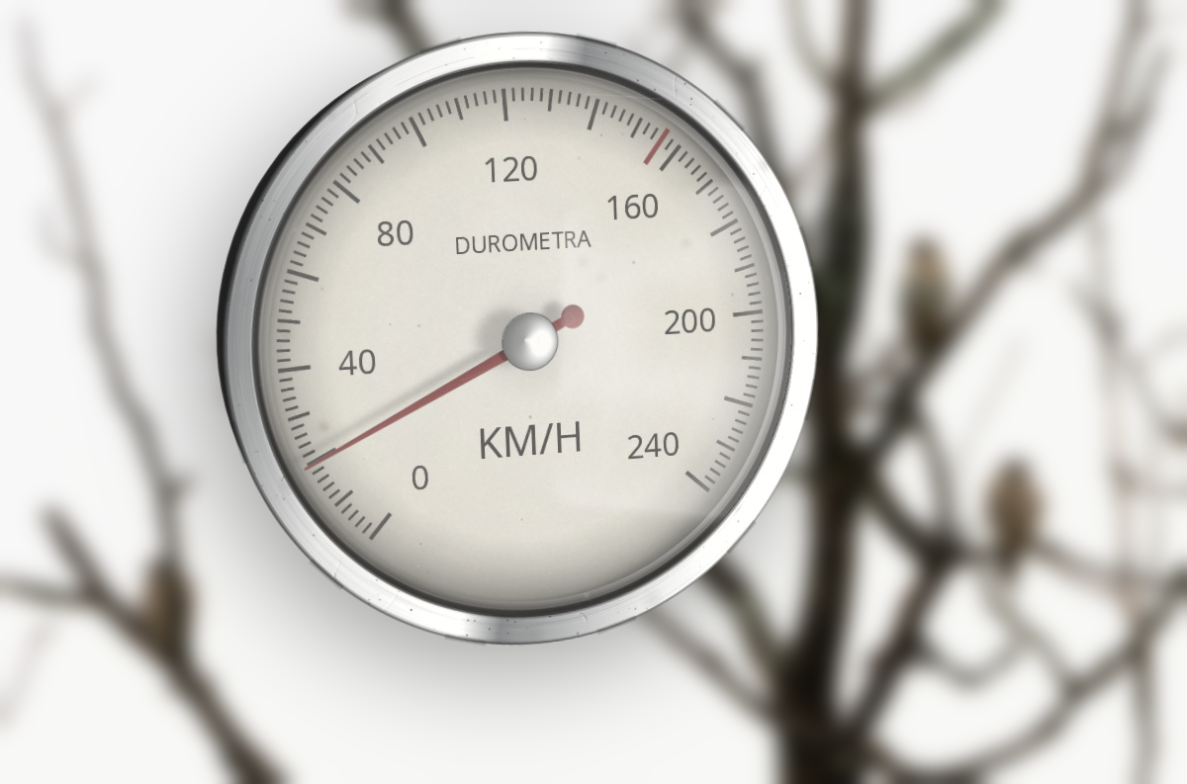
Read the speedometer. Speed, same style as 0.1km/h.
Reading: 20km/h
